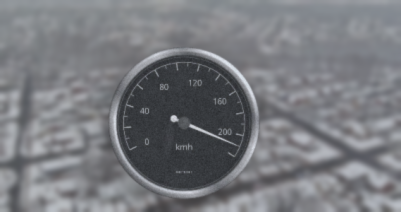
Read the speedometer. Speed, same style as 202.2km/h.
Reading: 210km/h
